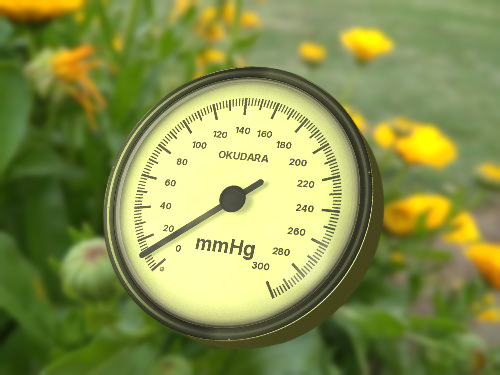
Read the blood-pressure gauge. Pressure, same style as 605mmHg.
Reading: 10mmHg
